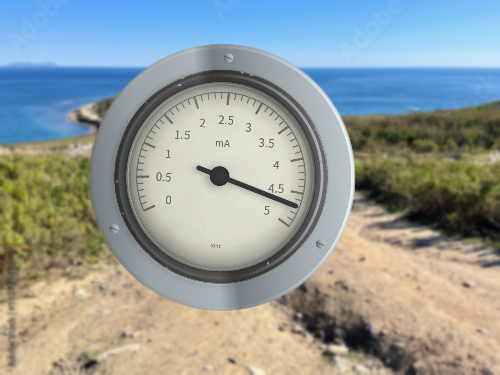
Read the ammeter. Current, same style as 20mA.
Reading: 4.7mA
